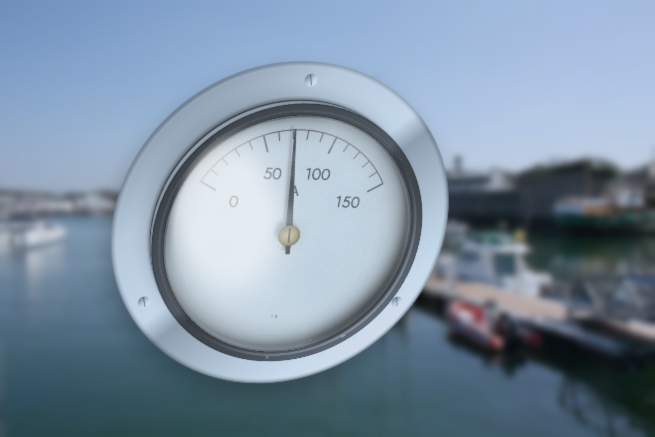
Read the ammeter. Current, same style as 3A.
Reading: 70A
